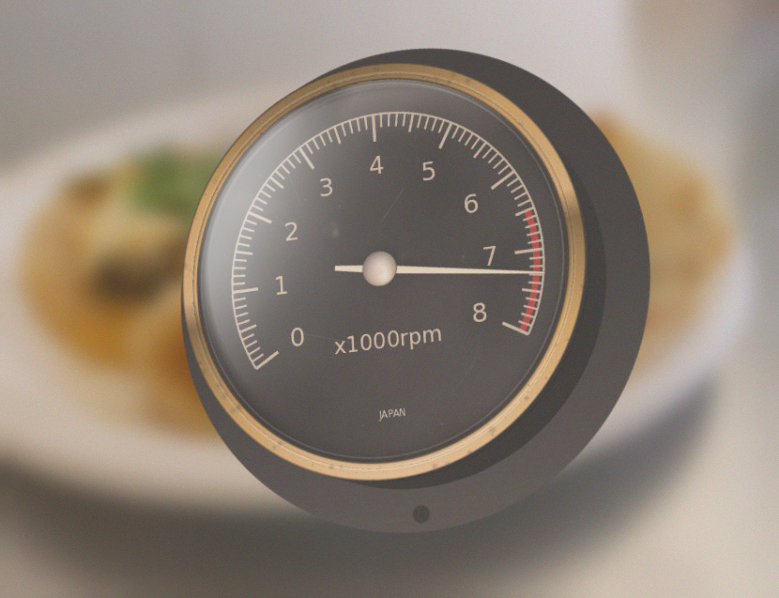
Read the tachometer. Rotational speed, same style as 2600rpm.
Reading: 7300rpm
